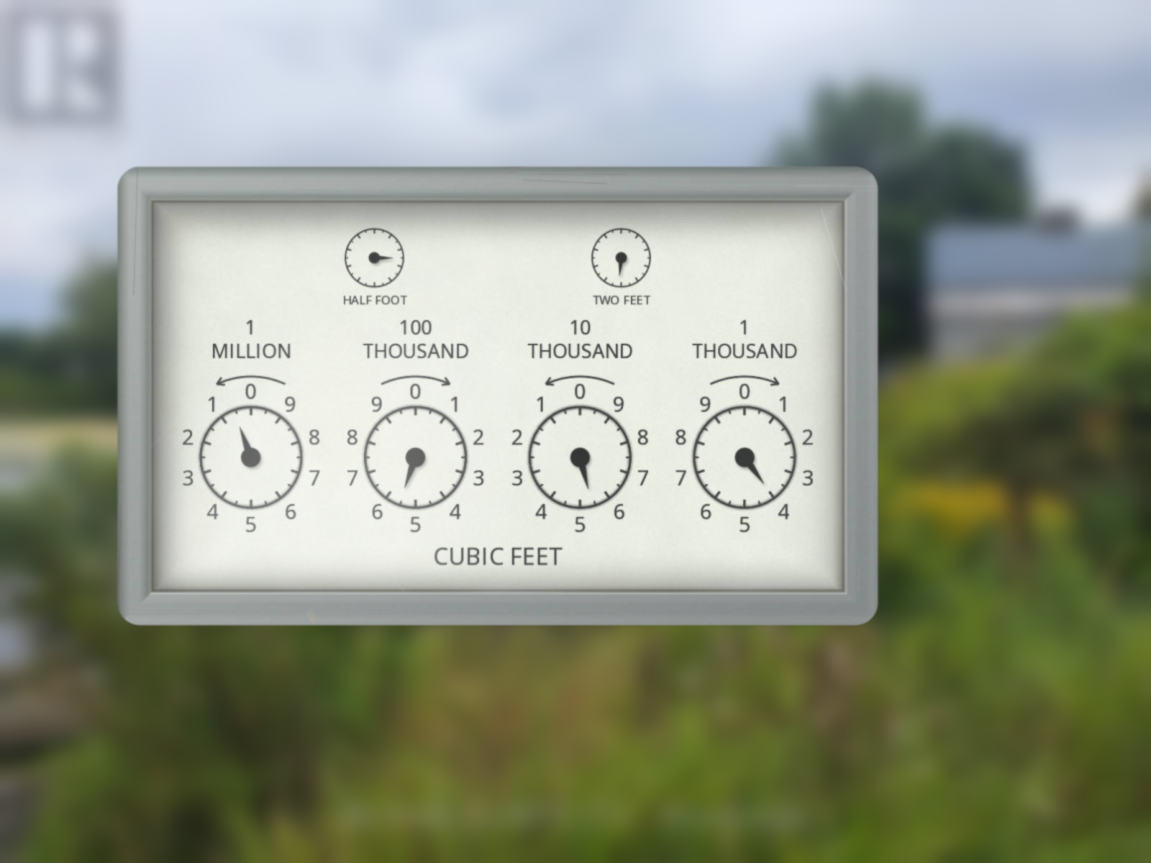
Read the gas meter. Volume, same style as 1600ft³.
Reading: 55400ft³
